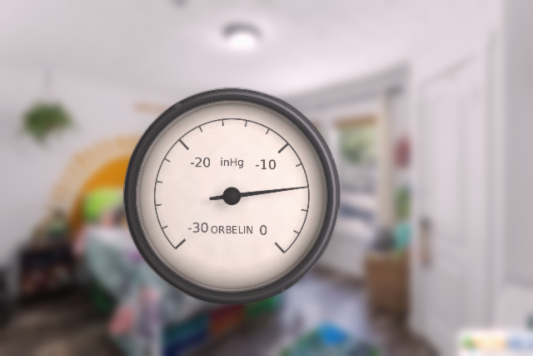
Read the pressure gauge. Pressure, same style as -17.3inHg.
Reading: -6inHg
